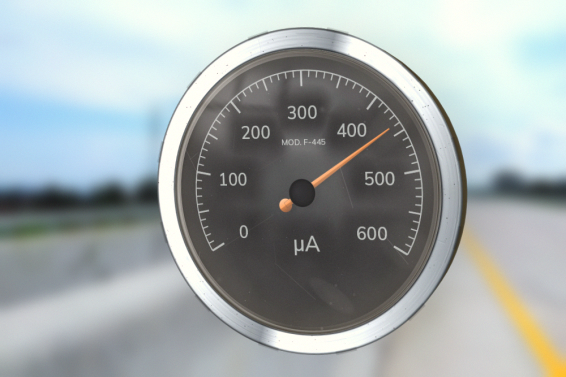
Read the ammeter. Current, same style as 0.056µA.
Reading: 440µA
